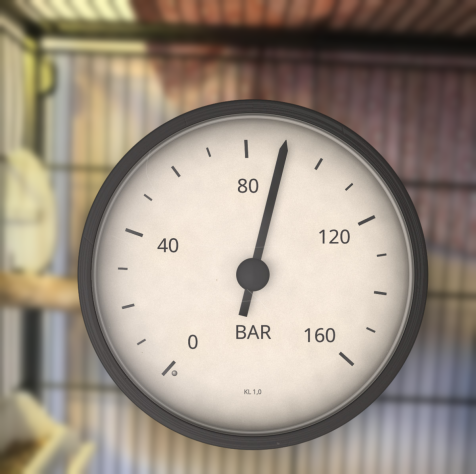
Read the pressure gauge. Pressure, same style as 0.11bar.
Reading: 90bar
